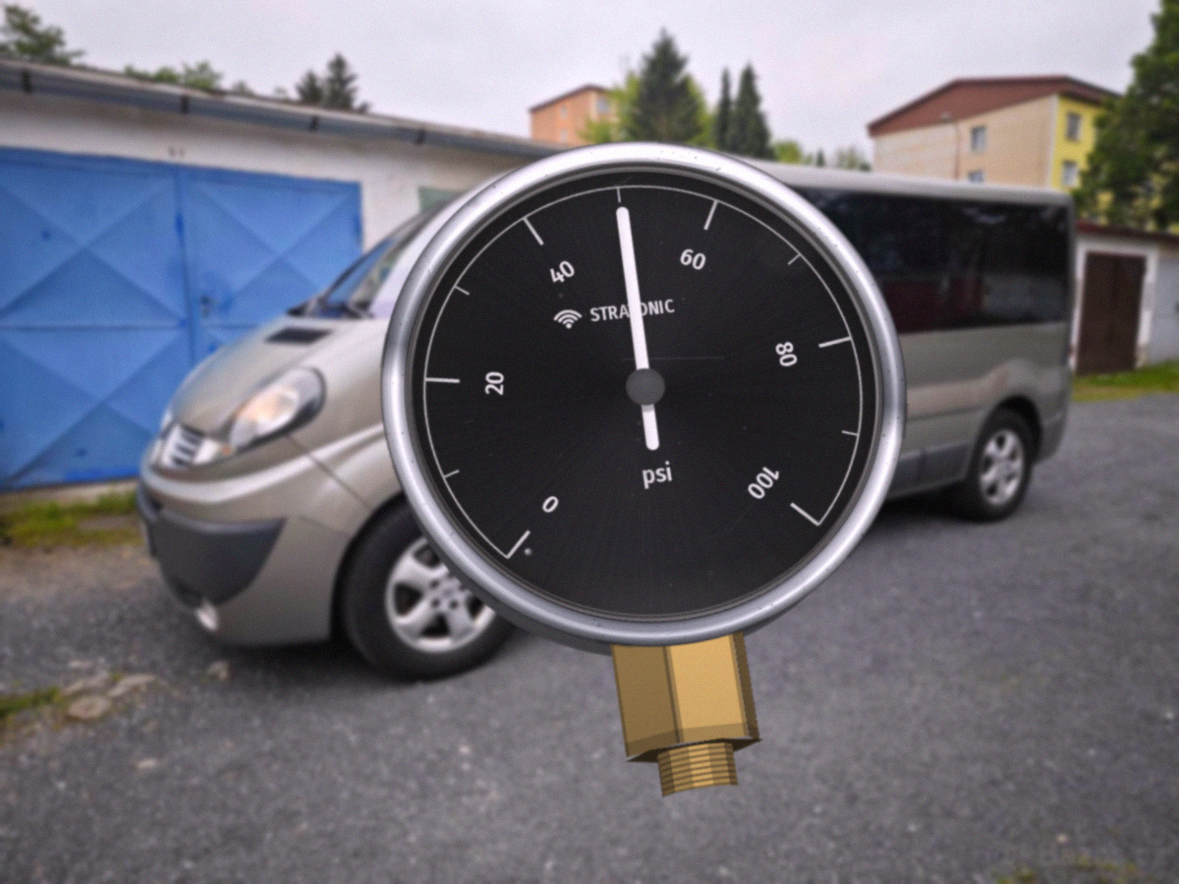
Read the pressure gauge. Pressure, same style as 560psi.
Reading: 50psi
